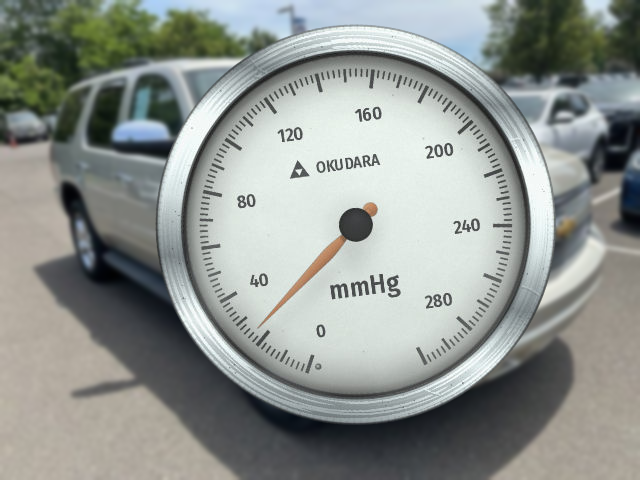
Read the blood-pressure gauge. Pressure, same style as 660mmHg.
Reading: 24mmHg
